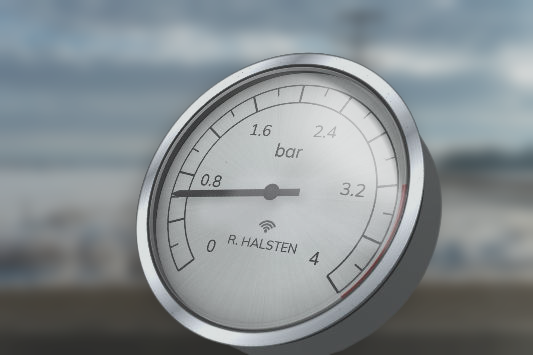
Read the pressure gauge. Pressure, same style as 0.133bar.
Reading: 0.6bar
